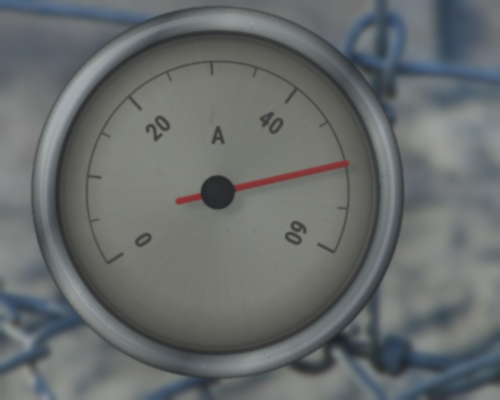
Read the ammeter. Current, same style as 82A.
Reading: 50A
